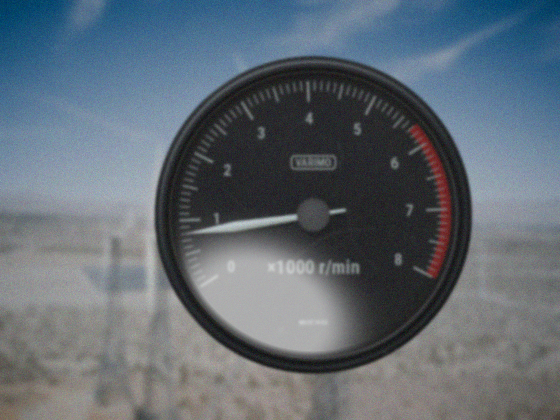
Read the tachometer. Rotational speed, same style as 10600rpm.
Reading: 800rpm
